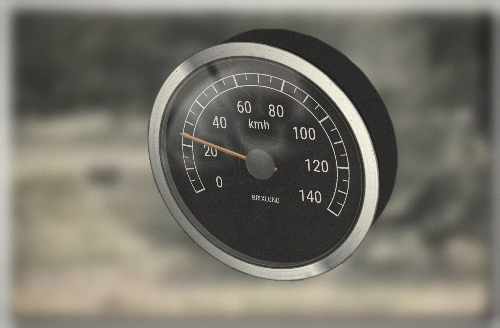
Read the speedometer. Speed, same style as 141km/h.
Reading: 25km/h
